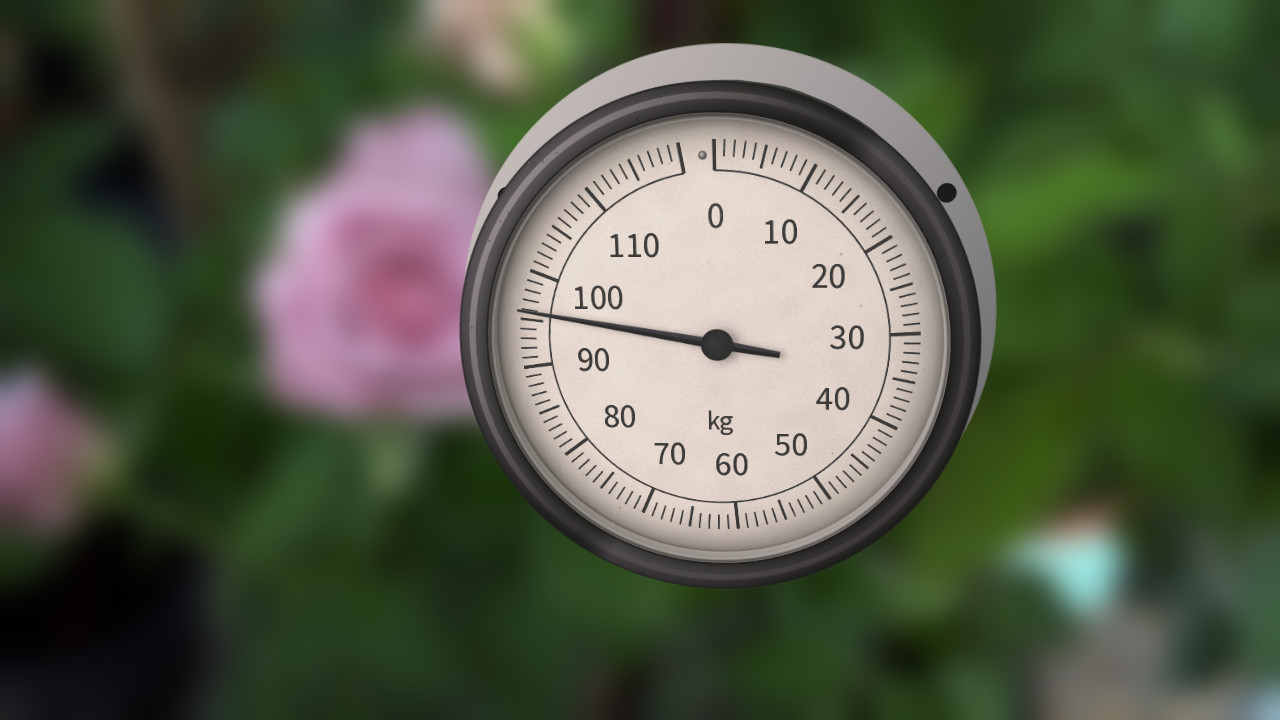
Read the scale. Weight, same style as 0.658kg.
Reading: 96kg
